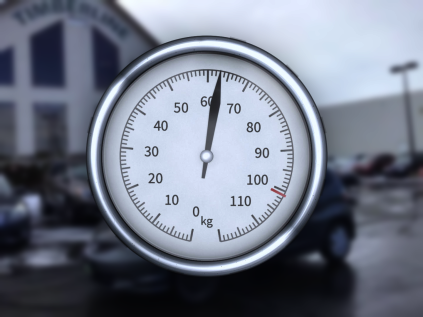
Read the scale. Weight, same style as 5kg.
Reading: 63kg
